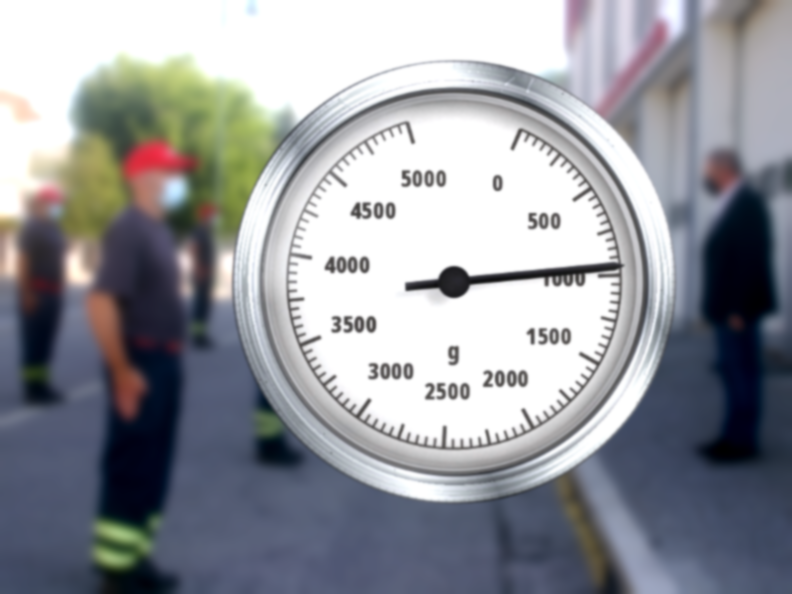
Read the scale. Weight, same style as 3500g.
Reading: 950g
